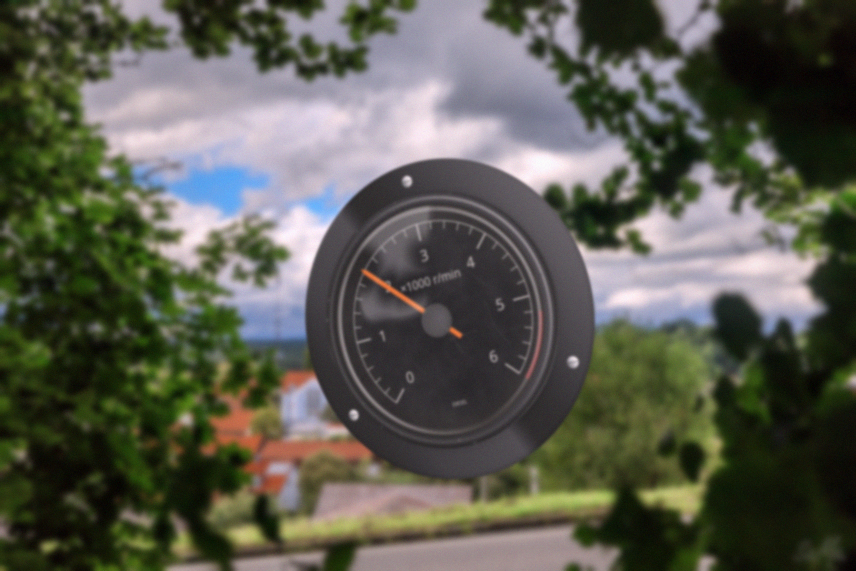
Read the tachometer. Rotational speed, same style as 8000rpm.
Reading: 2000rpm
